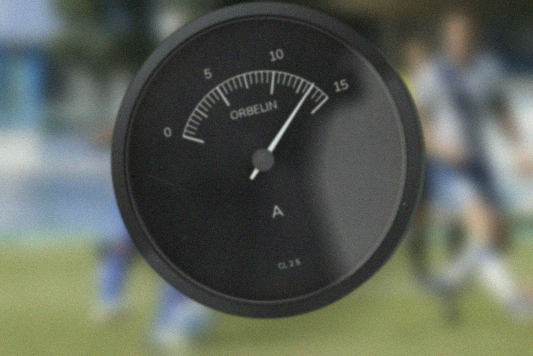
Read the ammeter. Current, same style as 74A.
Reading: 13.5A
